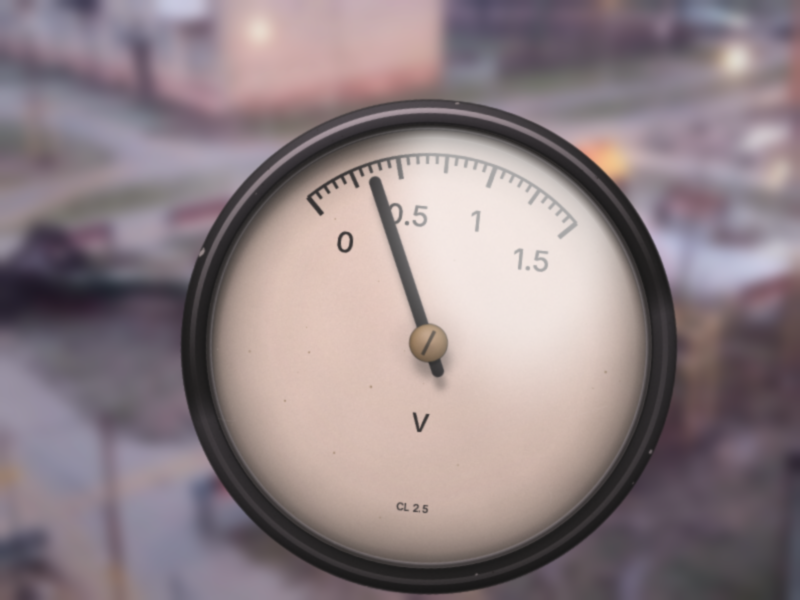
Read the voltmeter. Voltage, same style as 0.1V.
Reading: 0.35V
